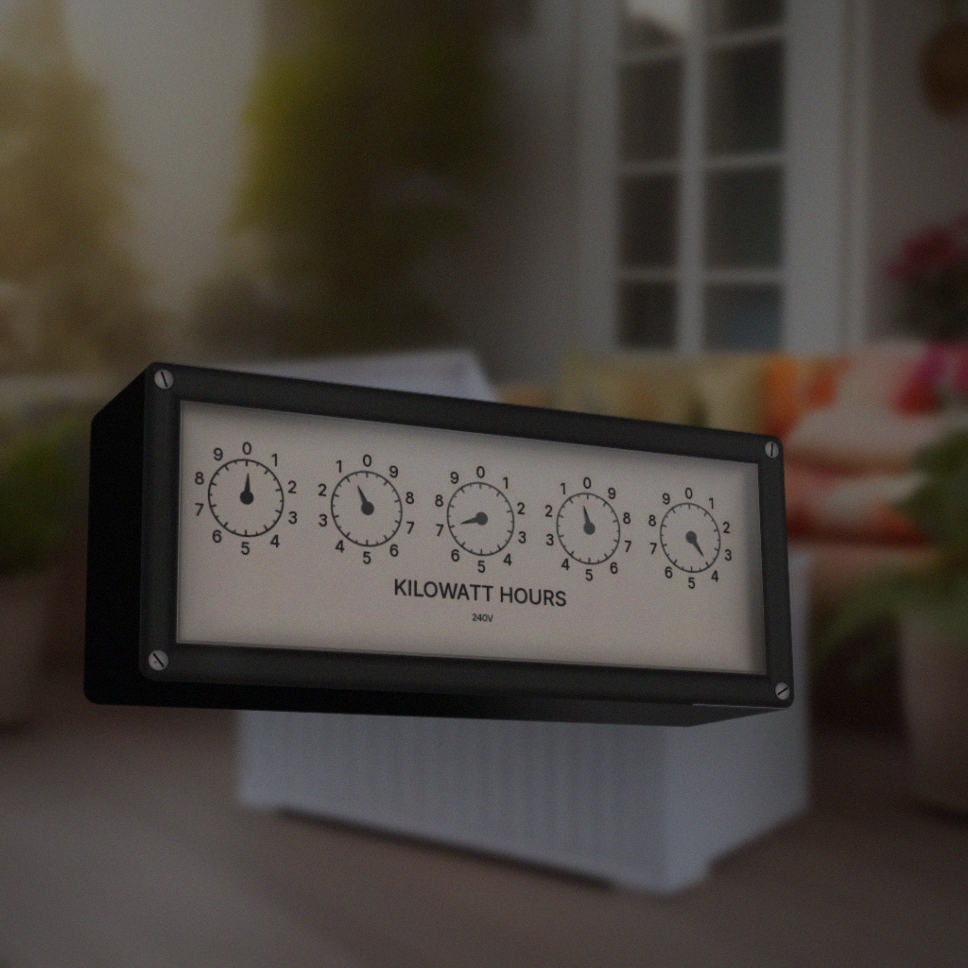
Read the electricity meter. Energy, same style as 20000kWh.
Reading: 704kWh
